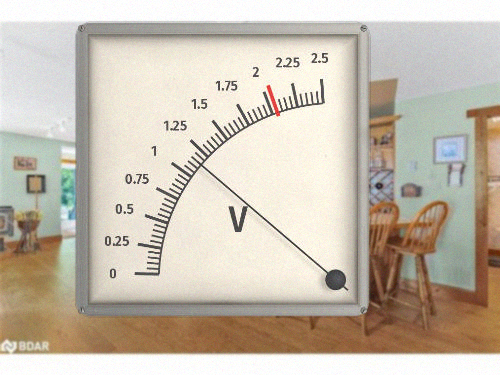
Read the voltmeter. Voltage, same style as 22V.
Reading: 1.15V
